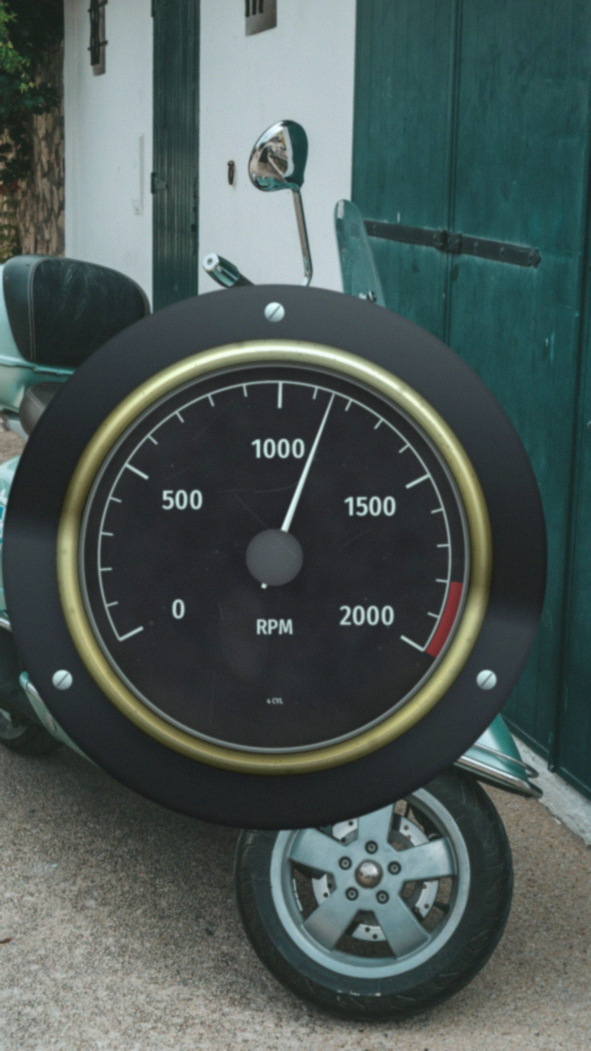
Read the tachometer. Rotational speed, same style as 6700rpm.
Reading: 1150rpm
